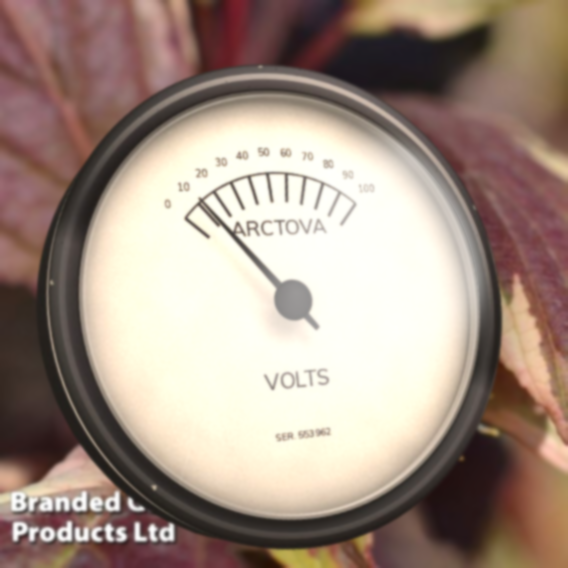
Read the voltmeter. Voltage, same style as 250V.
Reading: 10V
